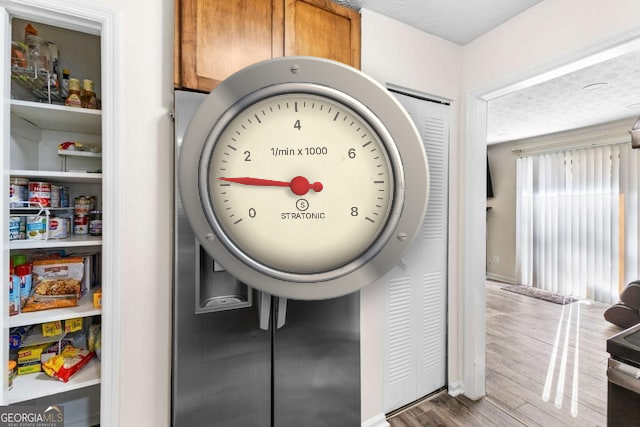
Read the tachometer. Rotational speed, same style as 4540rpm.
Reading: 1200rpm
